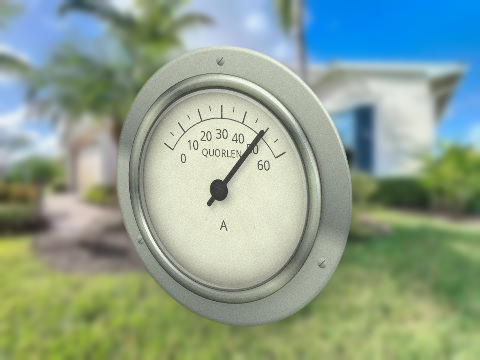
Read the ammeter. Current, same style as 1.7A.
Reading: 50A
